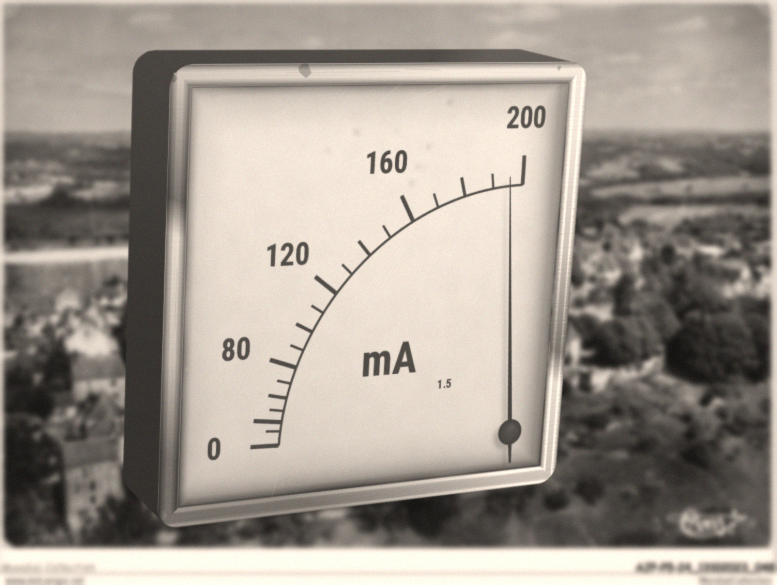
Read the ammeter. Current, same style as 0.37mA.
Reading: 195mA
